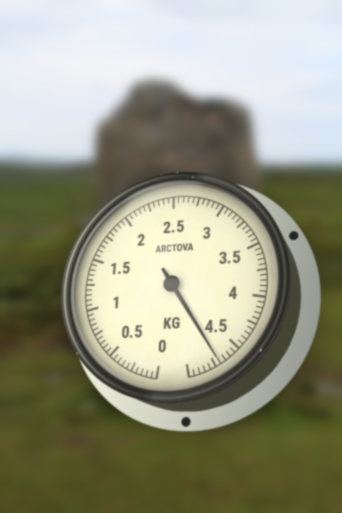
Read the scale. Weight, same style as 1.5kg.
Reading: 4.7kg
